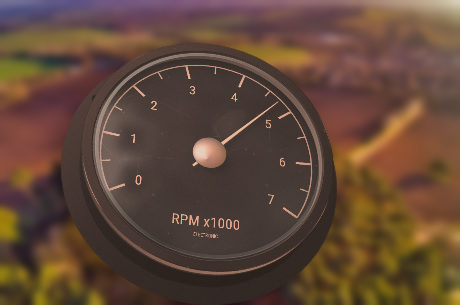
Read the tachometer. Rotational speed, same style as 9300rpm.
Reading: 4750rpm
